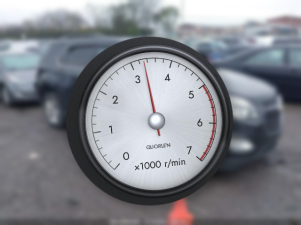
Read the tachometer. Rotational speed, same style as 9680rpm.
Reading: 3300rpm
